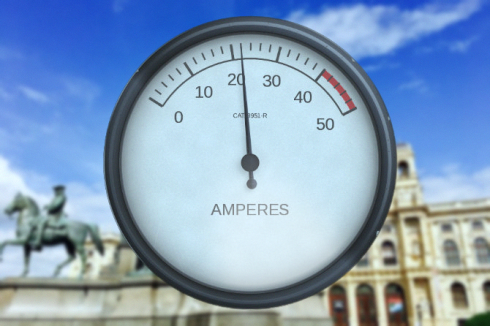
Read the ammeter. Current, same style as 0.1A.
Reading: 22A
